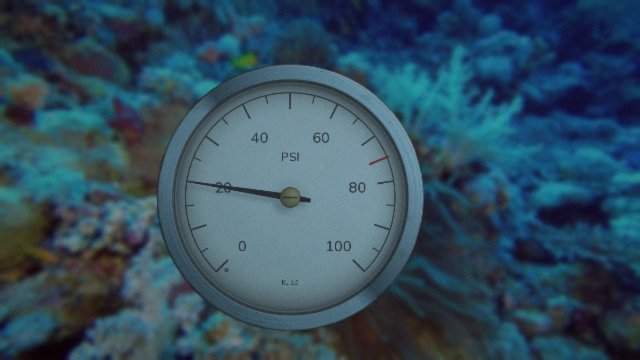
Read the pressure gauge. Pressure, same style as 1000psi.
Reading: 20psi
